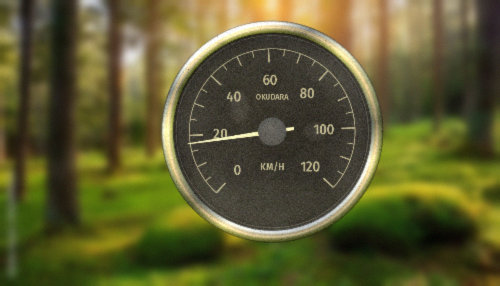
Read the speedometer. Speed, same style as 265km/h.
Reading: 17.5km/h
